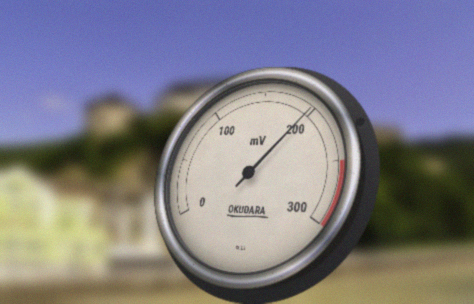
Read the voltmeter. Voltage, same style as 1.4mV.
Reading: 200mV
